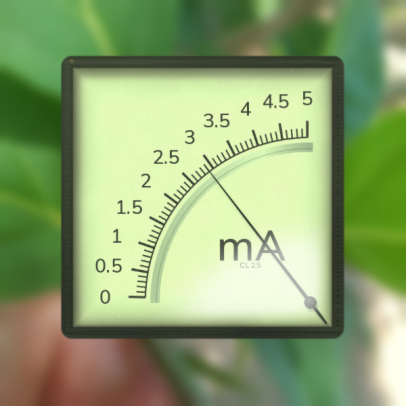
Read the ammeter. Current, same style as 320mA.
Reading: 2.9mA
